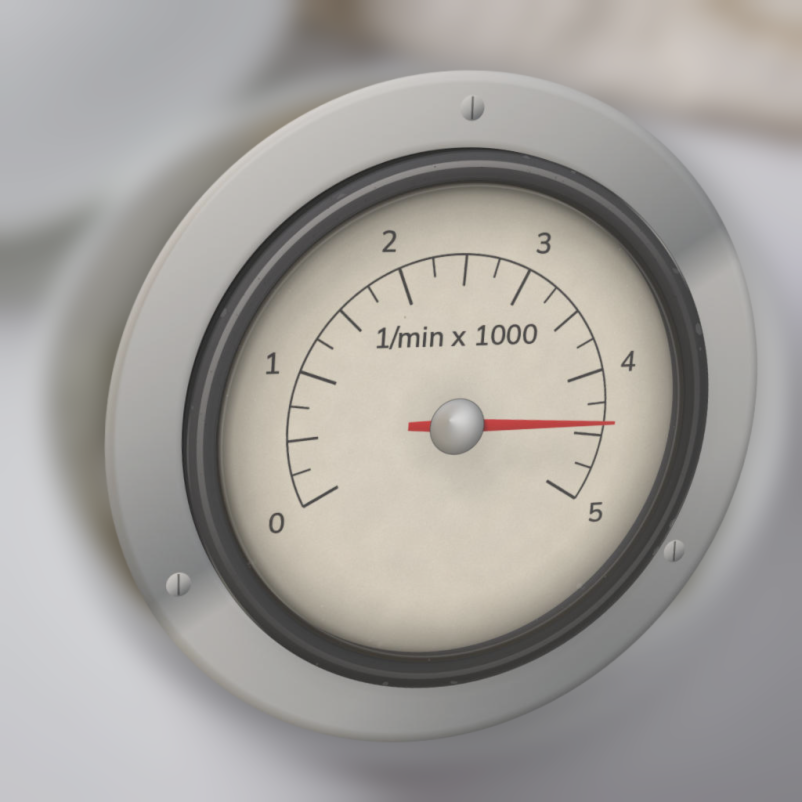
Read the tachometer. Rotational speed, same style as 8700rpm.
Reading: 4375rpm
